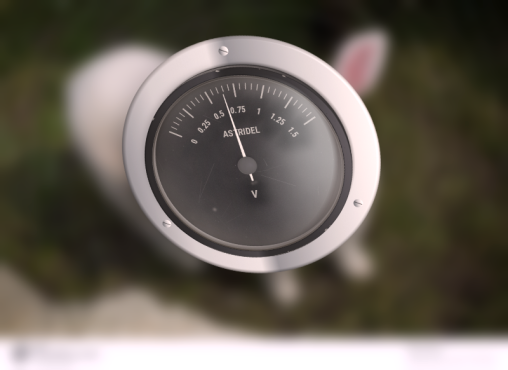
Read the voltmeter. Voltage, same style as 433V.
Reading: 0.65V
